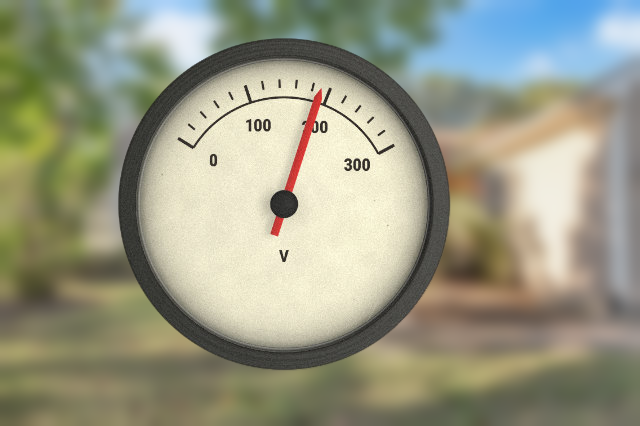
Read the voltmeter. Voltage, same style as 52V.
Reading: 190V
